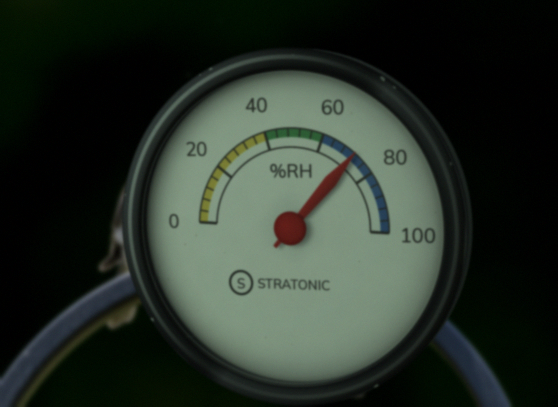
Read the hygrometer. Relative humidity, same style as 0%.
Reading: 72%
